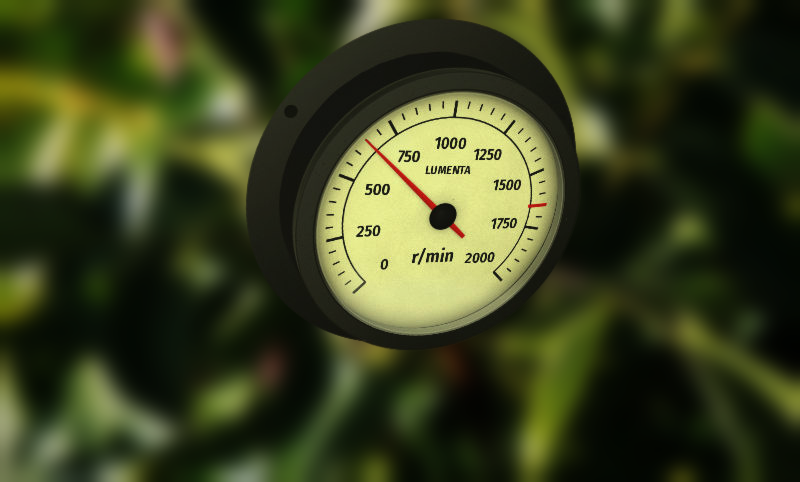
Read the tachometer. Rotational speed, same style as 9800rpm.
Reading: 650rpm
